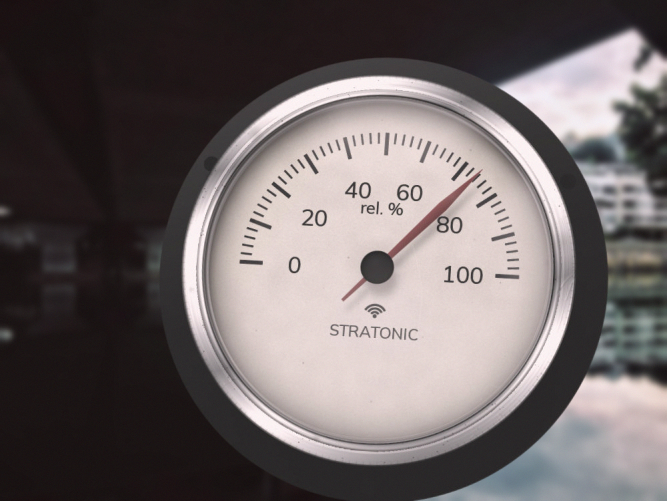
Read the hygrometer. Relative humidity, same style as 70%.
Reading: 74%
